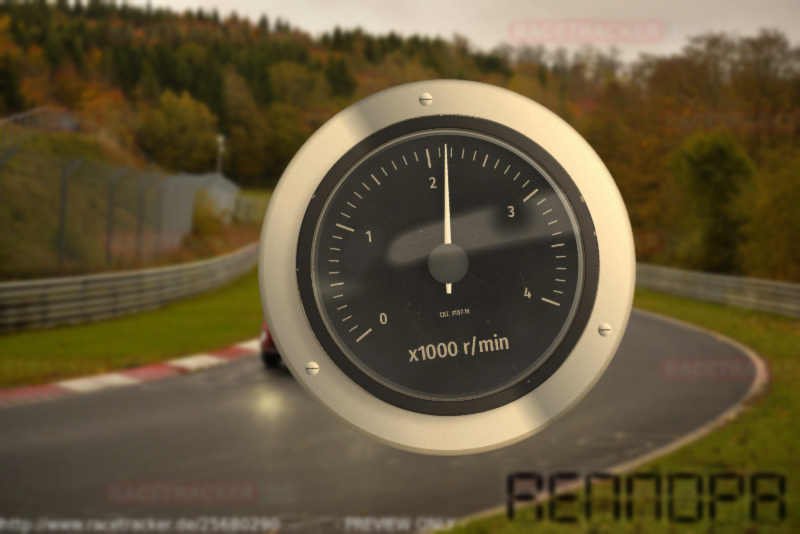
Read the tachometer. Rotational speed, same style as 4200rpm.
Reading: 2150rpm
